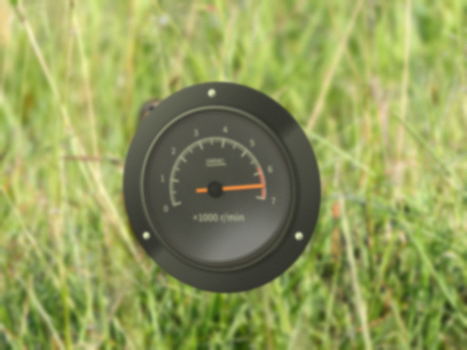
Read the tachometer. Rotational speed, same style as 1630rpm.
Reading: 6500rpm
